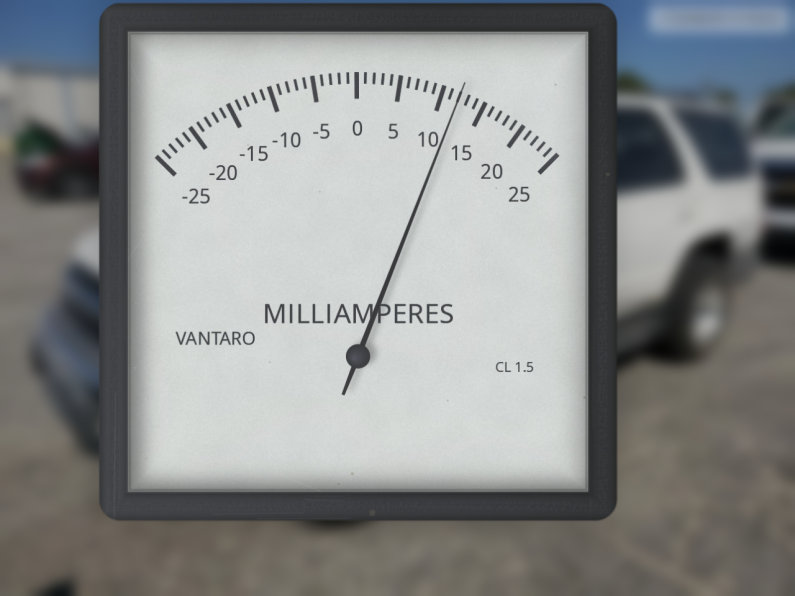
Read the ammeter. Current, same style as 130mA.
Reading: 12mA
